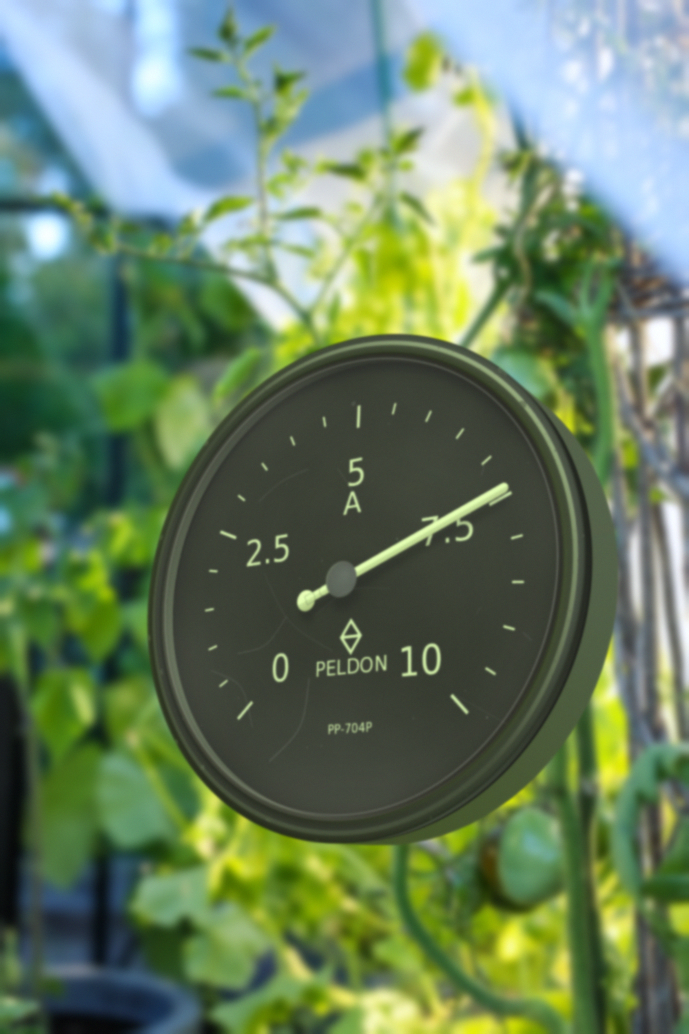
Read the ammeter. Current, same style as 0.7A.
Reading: 7.5A
